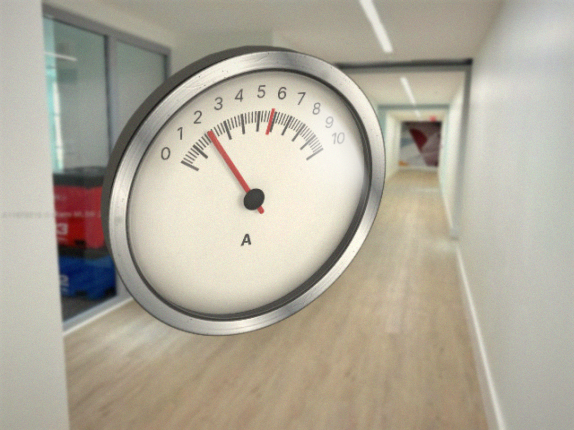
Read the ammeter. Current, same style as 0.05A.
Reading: 2A
